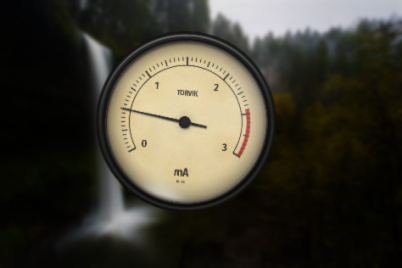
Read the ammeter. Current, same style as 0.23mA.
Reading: 0.5mA
